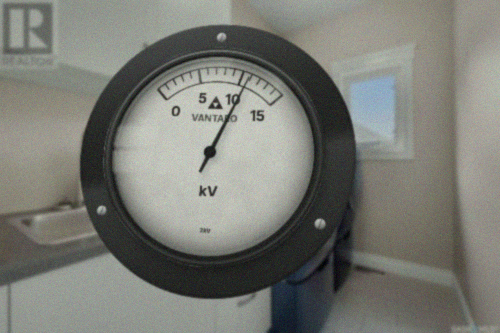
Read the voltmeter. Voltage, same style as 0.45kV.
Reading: 11kV
